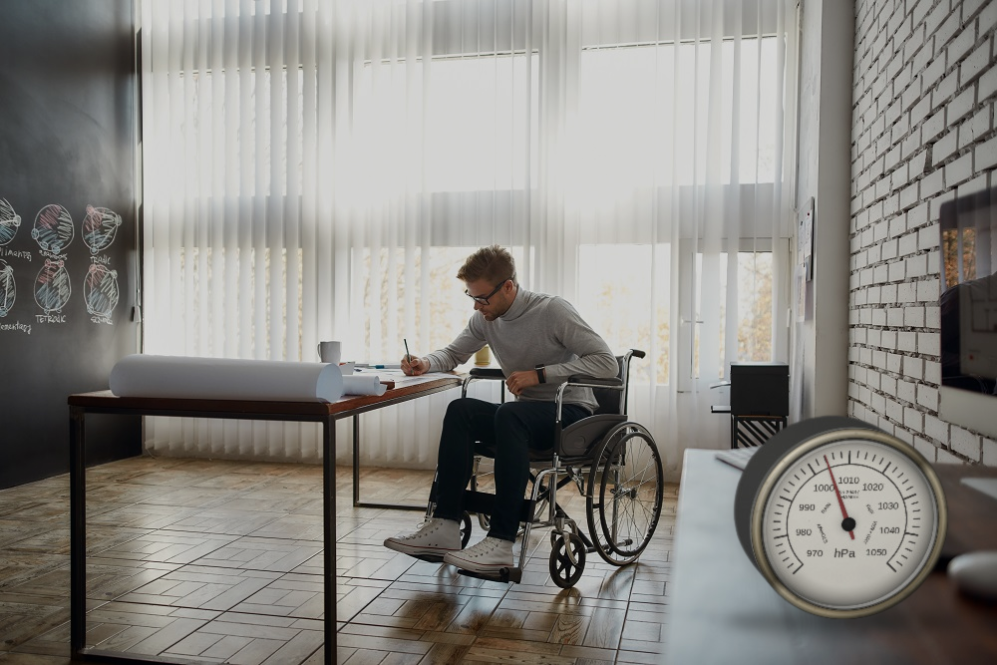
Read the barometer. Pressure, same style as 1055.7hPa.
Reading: 1004hPa
